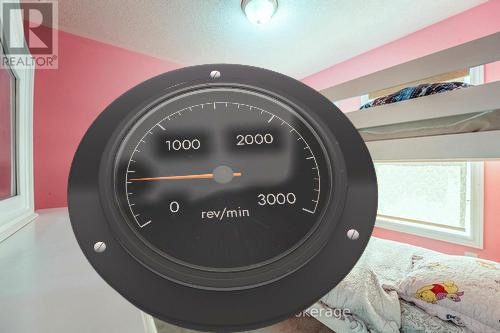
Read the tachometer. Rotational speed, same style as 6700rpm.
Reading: 400rpm
